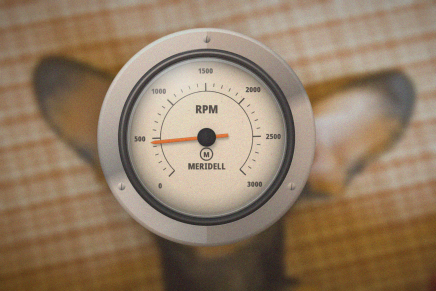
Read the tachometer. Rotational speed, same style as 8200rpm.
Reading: 450rpm
